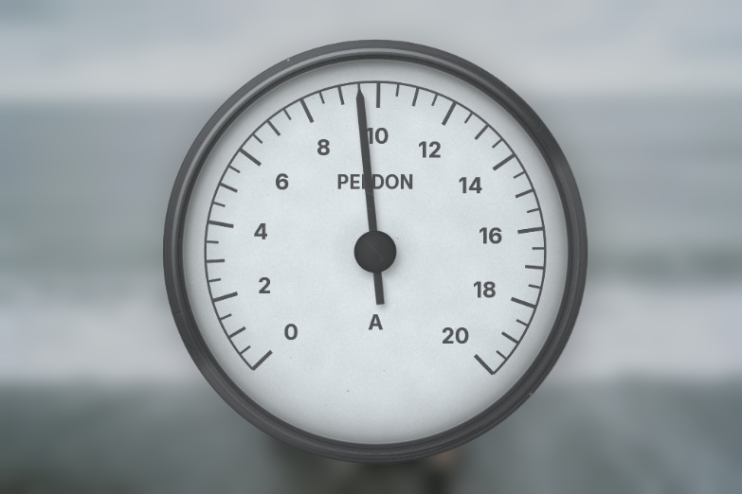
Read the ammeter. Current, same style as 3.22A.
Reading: 9.5A
